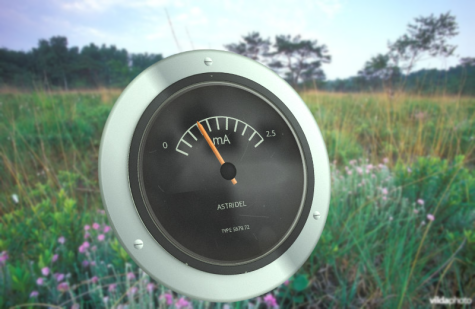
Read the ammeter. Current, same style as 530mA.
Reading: 0.75mA
